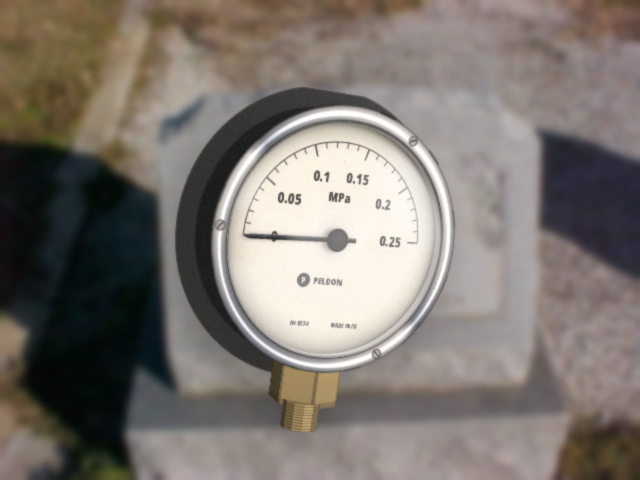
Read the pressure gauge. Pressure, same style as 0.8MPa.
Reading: 0MPa
